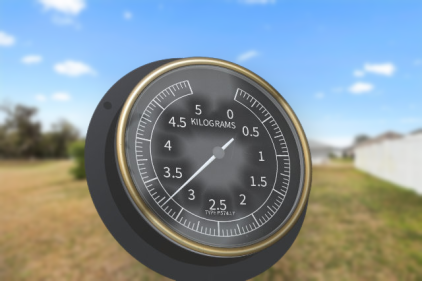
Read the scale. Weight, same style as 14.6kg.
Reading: 3.2kg
